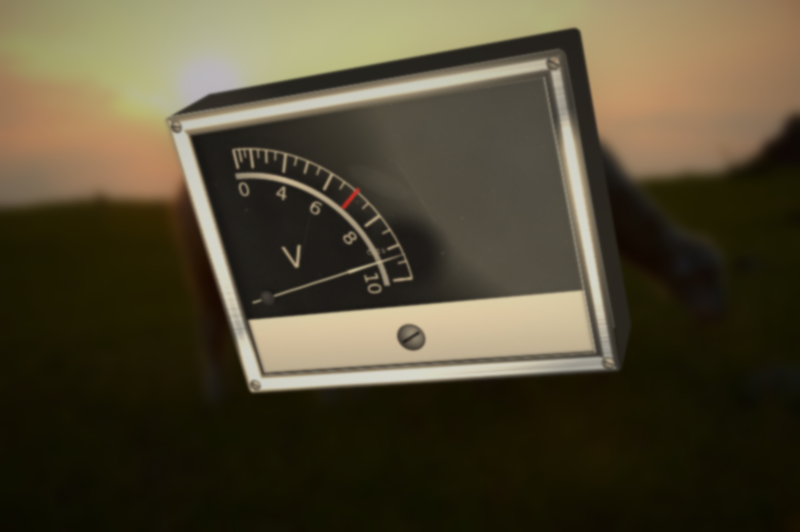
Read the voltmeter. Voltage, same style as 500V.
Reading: 9.25V
